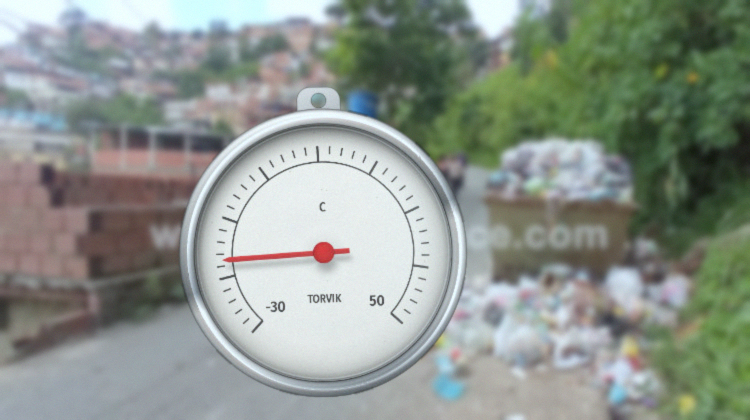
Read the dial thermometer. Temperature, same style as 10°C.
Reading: -17°C
